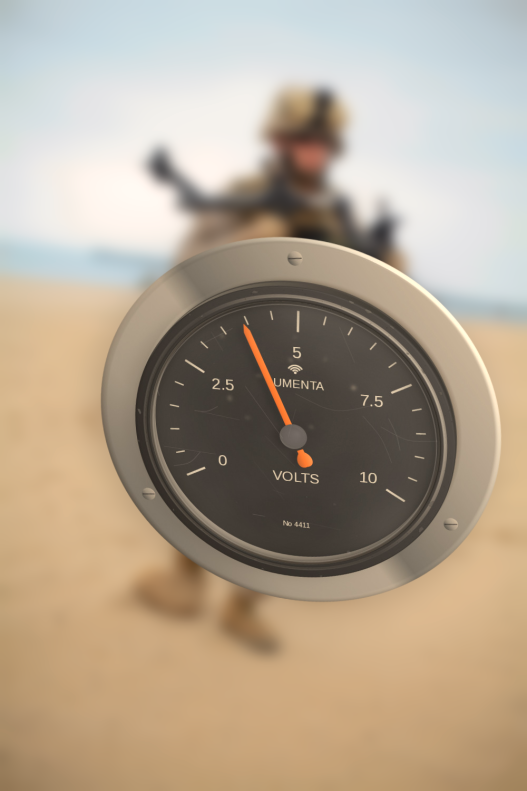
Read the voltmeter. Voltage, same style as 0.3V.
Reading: 4V
